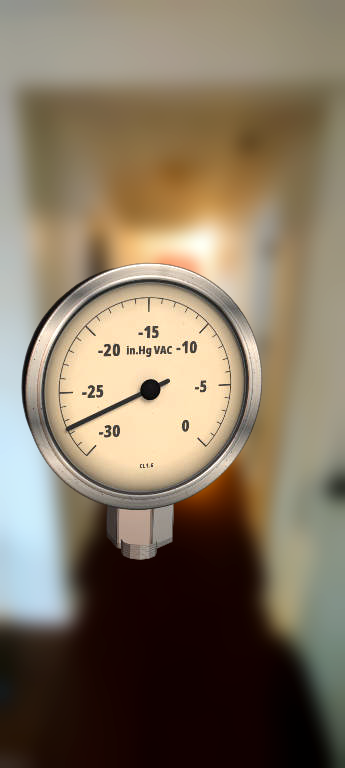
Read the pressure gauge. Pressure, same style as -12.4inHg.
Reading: -27.5inHg
